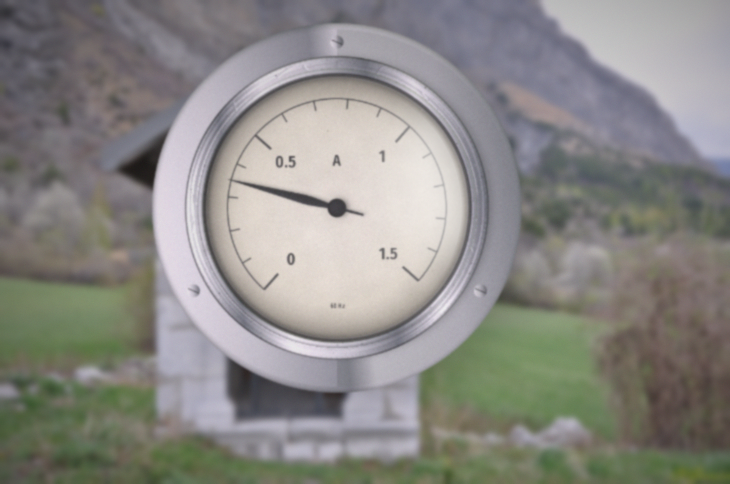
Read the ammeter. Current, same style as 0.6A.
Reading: 0.35A
